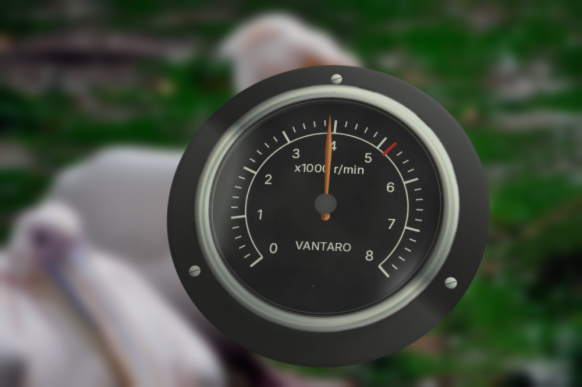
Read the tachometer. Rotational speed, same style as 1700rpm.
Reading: 3900rpm
